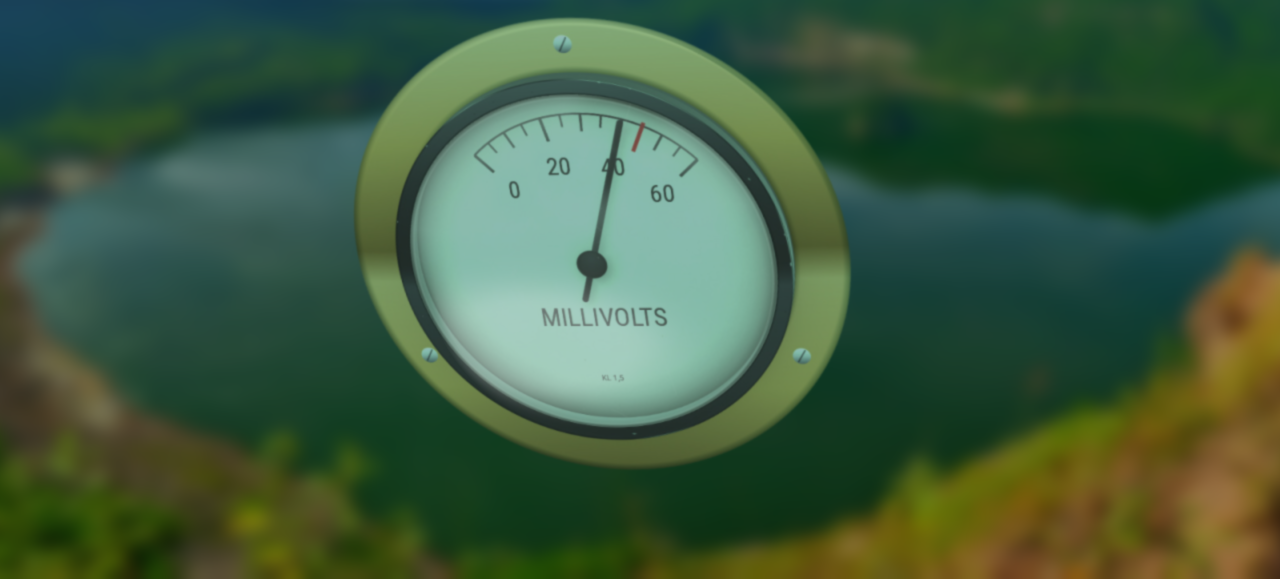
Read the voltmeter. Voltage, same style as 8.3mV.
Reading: 40mV
